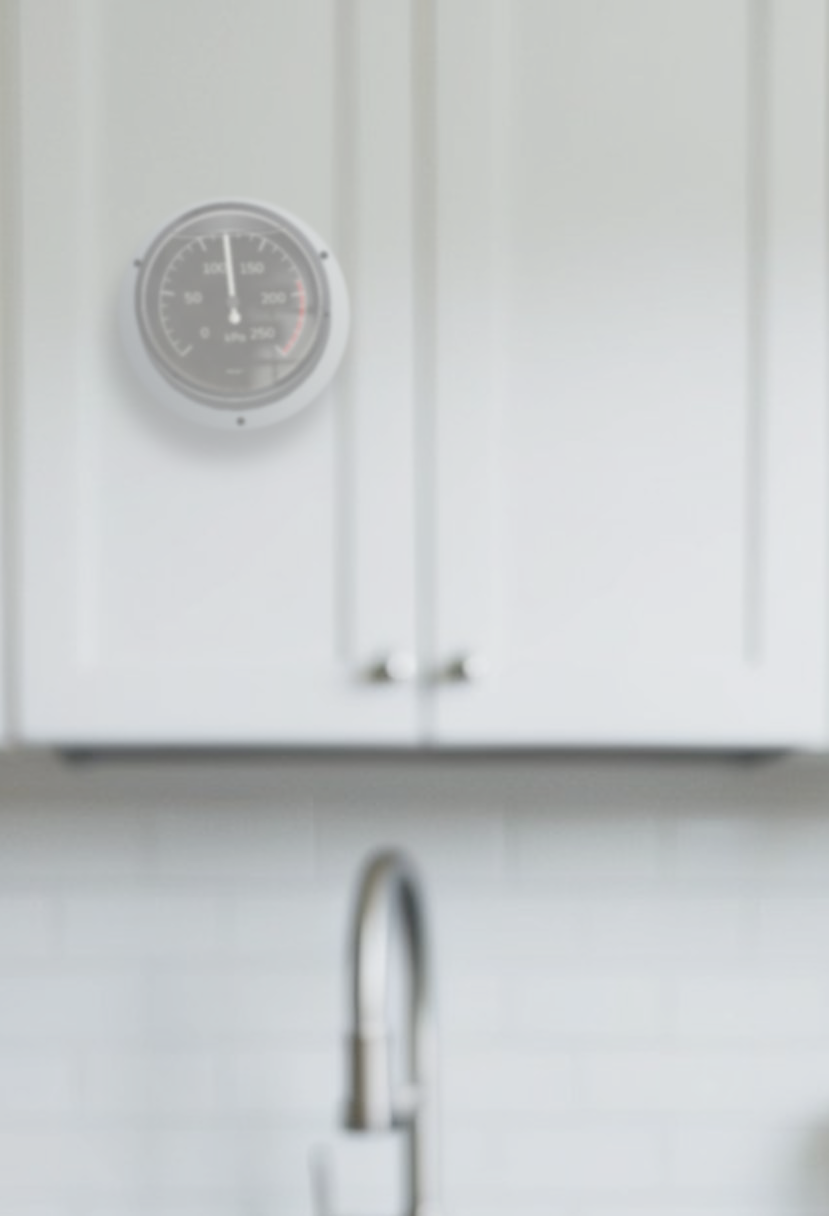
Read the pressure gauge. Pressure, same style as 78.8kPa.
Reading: 120kPa
